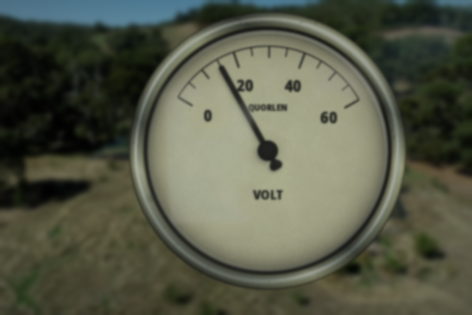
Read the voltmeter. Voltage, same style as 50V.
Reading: 15V
